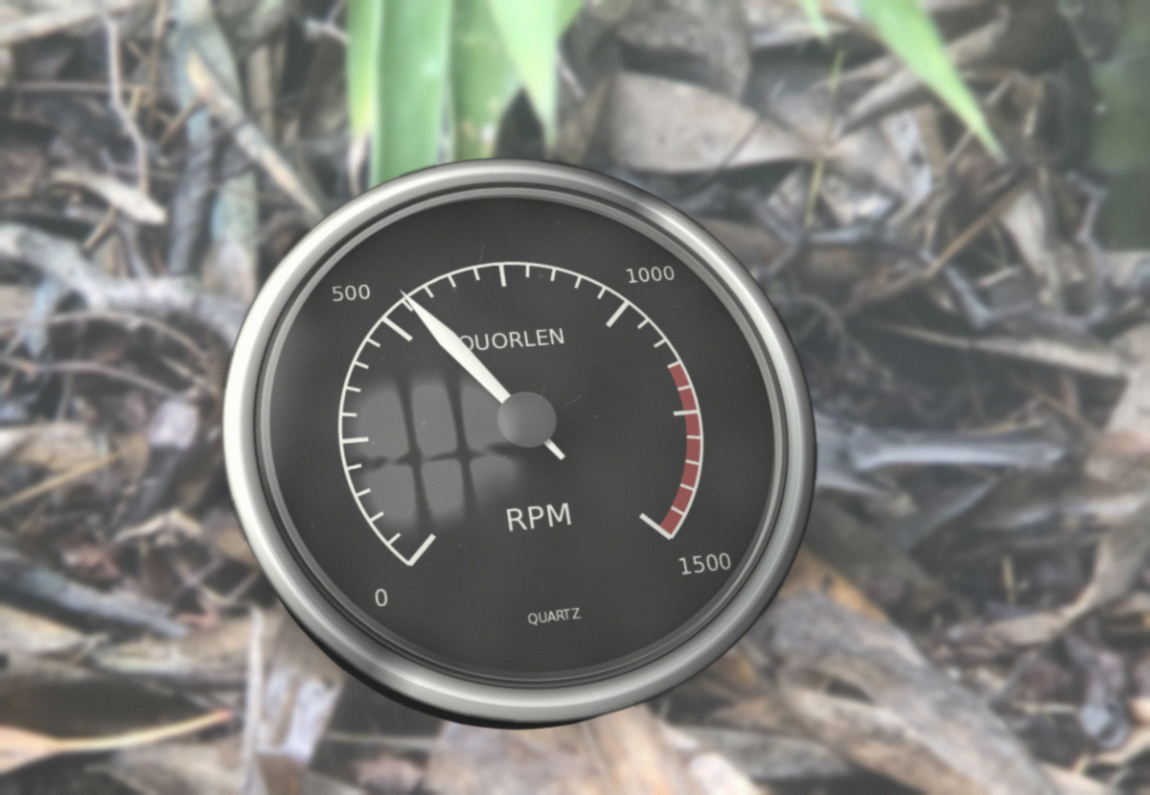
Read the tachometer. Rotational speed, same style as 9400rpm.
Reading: 550rpm
